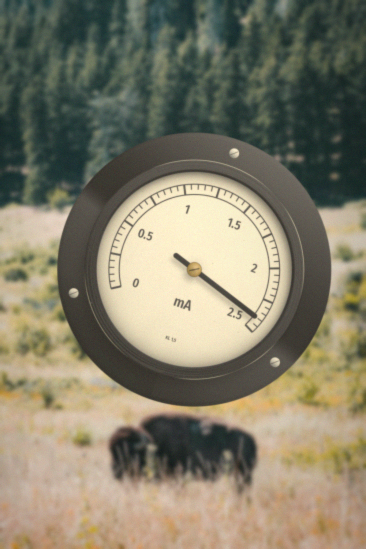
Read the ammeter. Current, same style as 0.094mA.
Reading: 2.4mA
